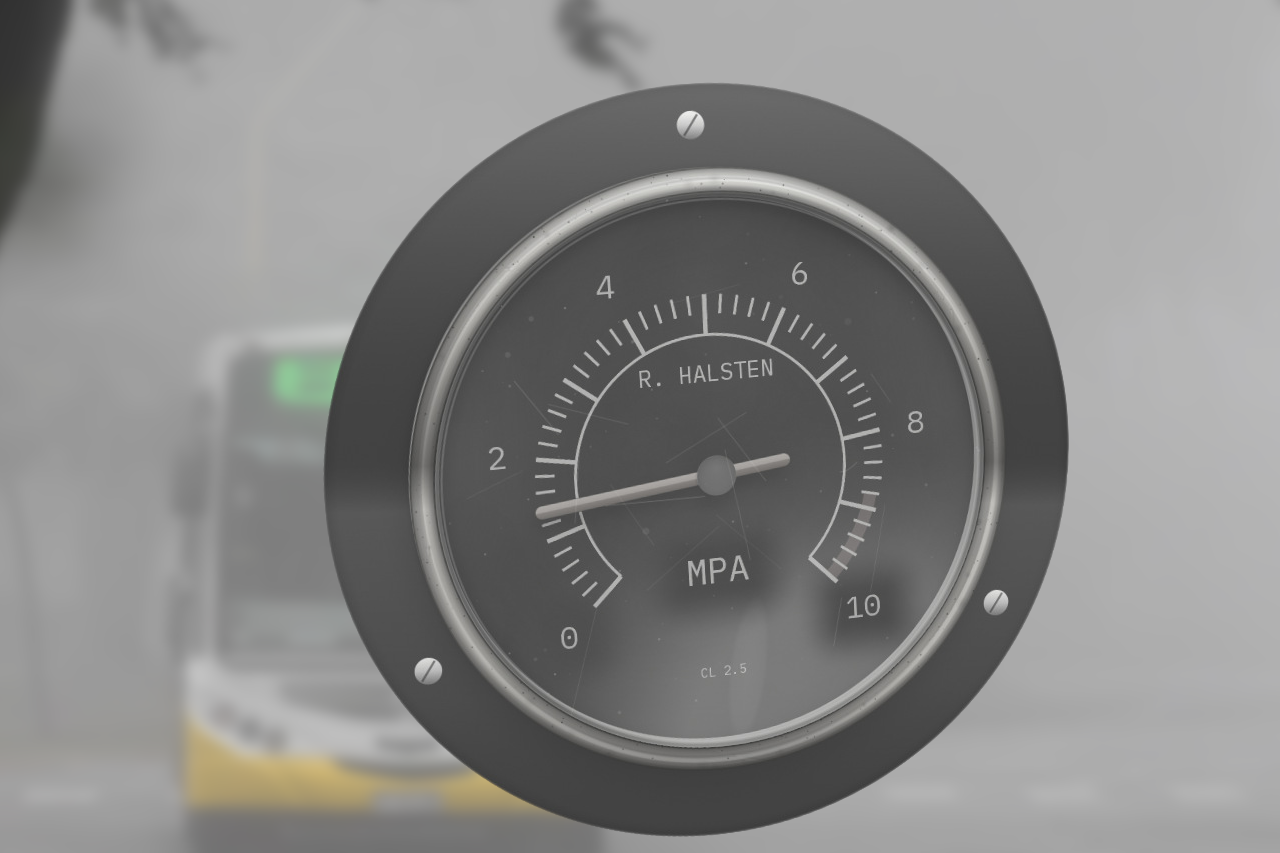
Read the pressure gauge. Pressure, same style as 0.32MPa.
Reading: 1.4MPa
